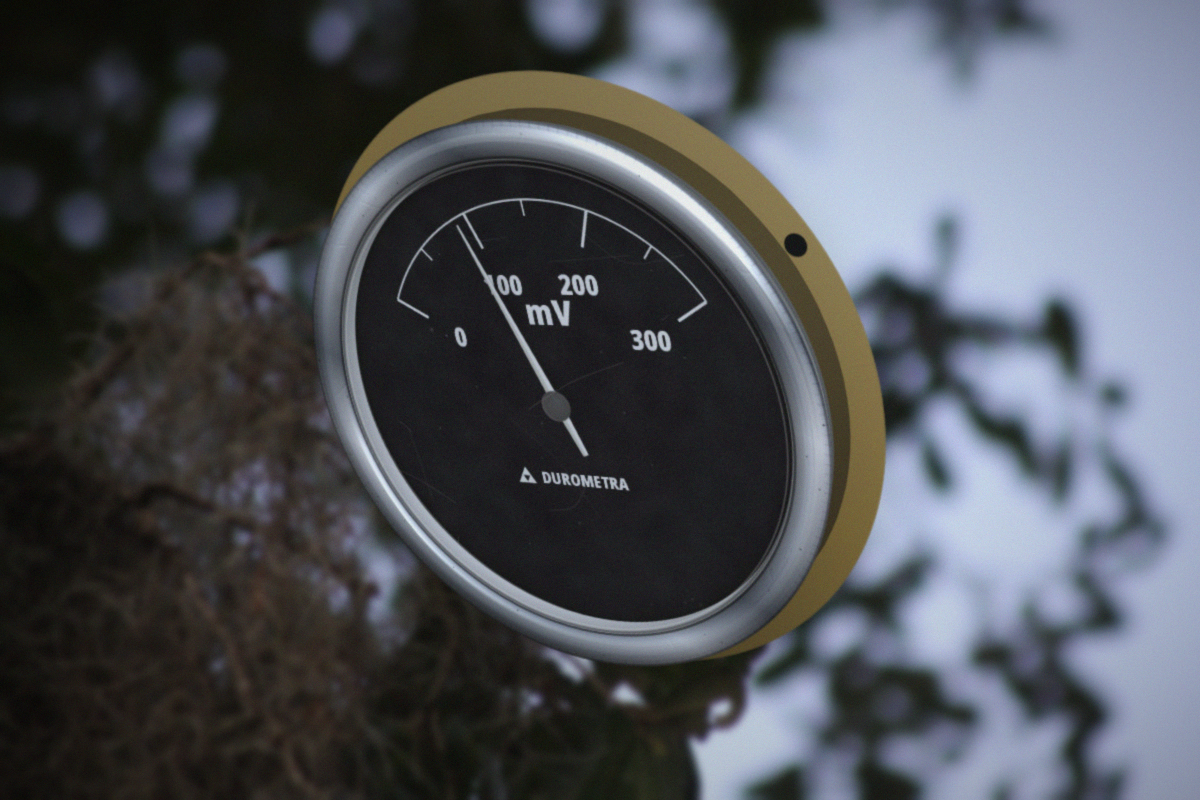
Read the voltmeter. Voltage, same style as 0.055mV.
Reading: 100mV
